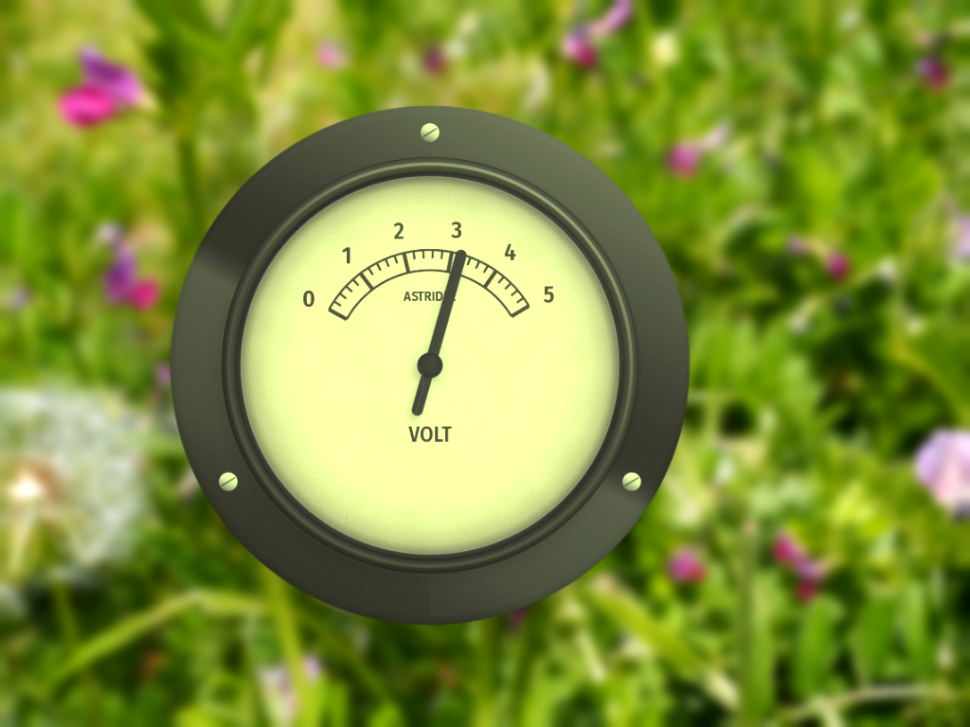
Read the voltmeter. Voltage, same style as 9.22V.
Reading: 3.2V
